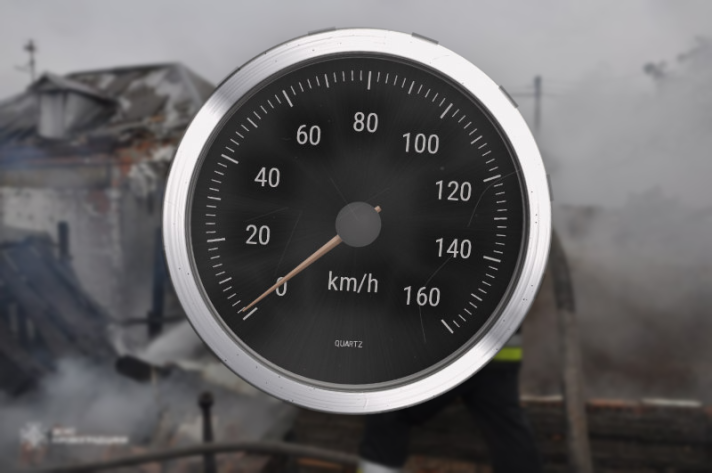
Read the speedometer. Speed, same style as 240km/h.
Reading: 2km/h
